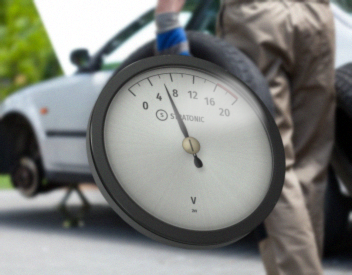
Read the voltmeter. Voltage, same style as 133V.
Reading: 6V
